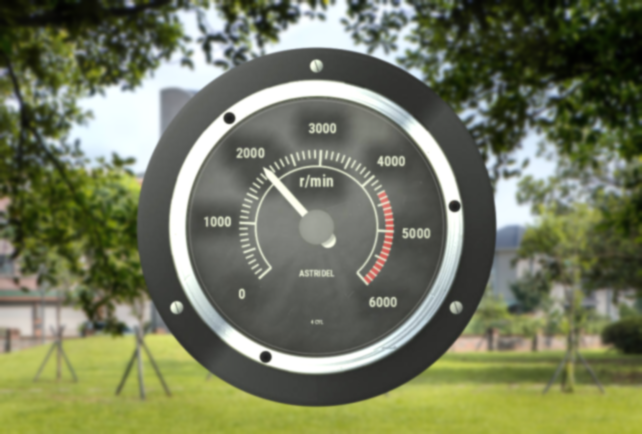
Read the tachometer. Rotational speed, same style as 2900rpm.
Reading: 2000rpm
